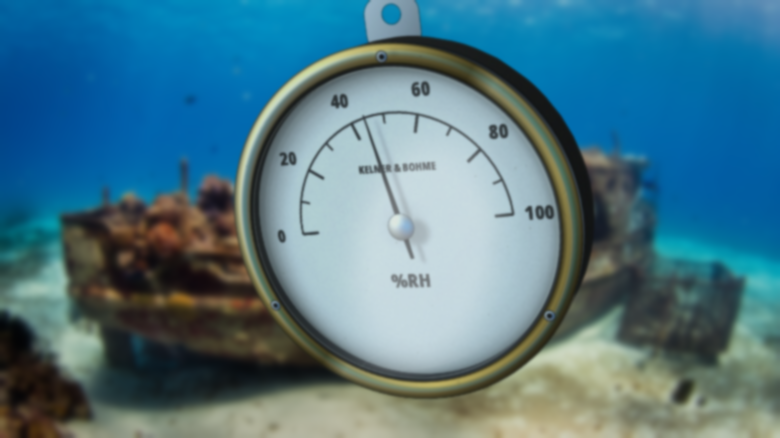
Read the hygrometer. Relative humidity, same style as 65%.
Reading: 45%
